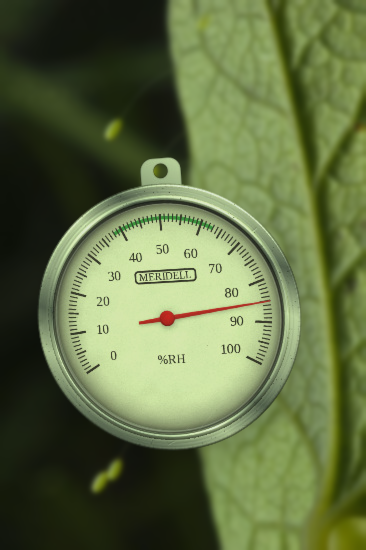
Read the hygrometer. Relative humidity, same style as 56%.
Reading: 85%
